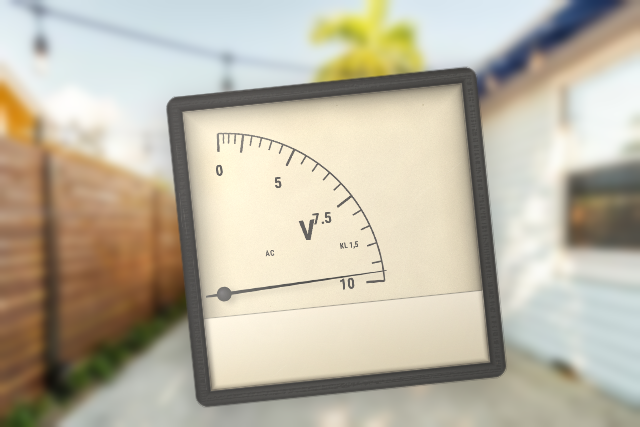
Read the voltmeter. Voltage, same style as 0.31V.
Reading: 9.75V
